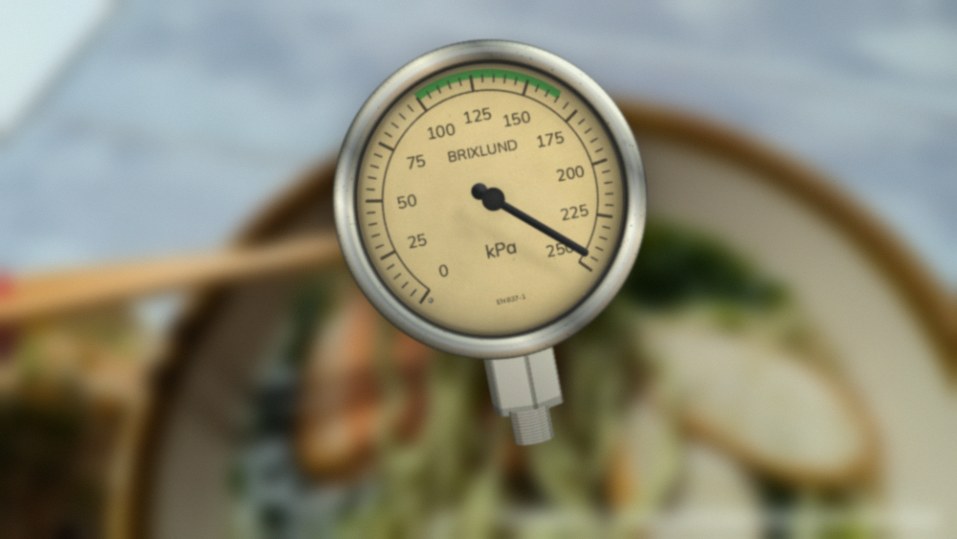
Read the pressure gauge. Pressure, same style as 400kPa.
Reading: 245kPa
